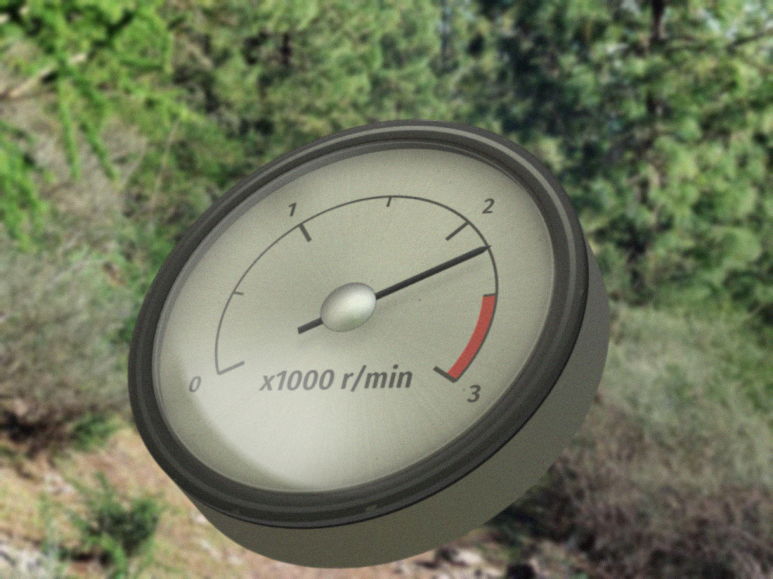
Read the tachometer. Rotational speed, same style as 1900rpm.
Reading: 2250rpm
